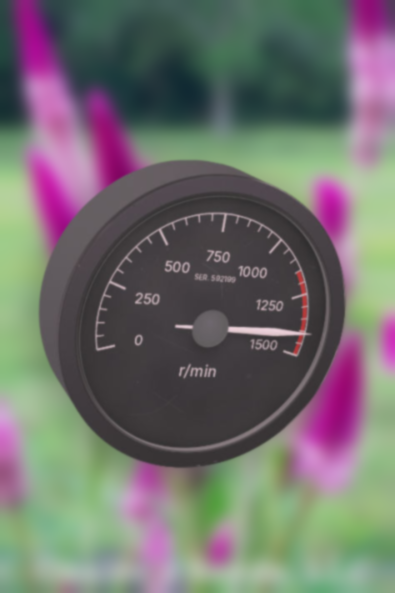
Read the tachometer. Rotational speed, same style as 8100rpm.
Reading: 1400rpm
